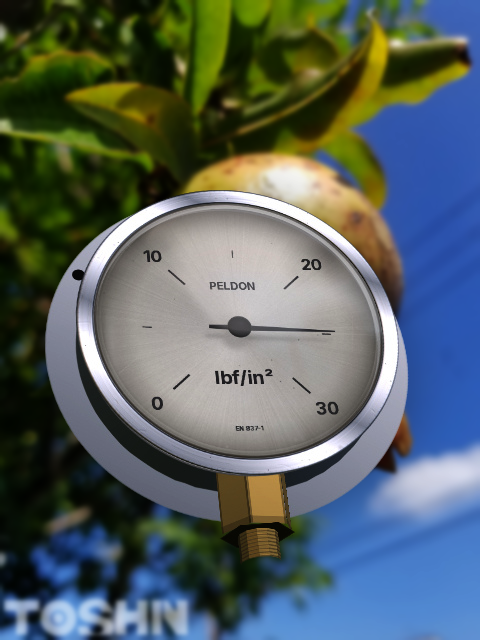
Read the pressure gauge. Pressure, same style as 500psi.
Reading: 25psi
